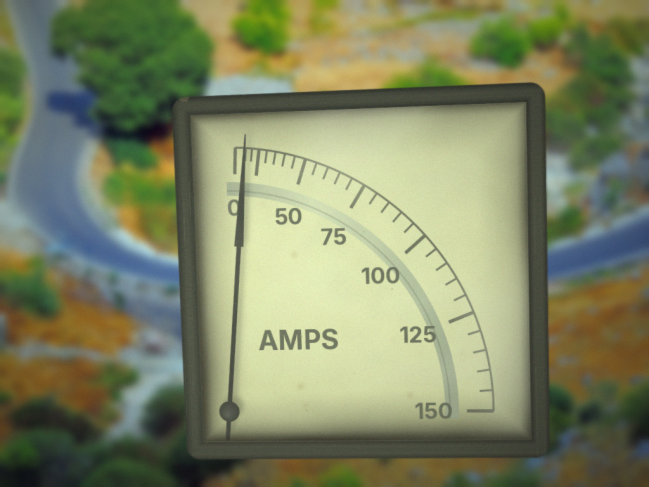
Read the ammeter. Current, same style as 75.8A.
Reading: 15A
